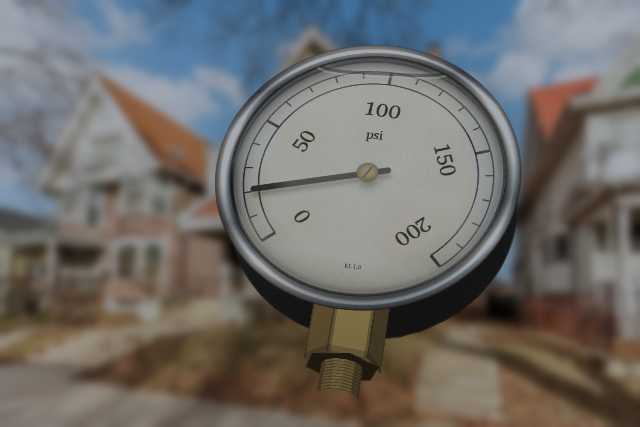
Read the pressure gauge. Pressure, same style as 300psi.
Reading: 20psi
